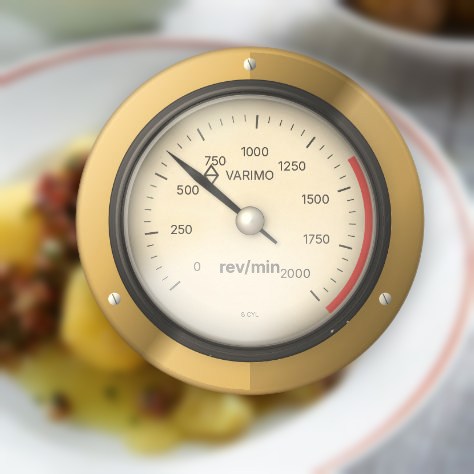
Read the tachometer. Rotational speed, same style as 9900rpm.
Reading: 600rpm
